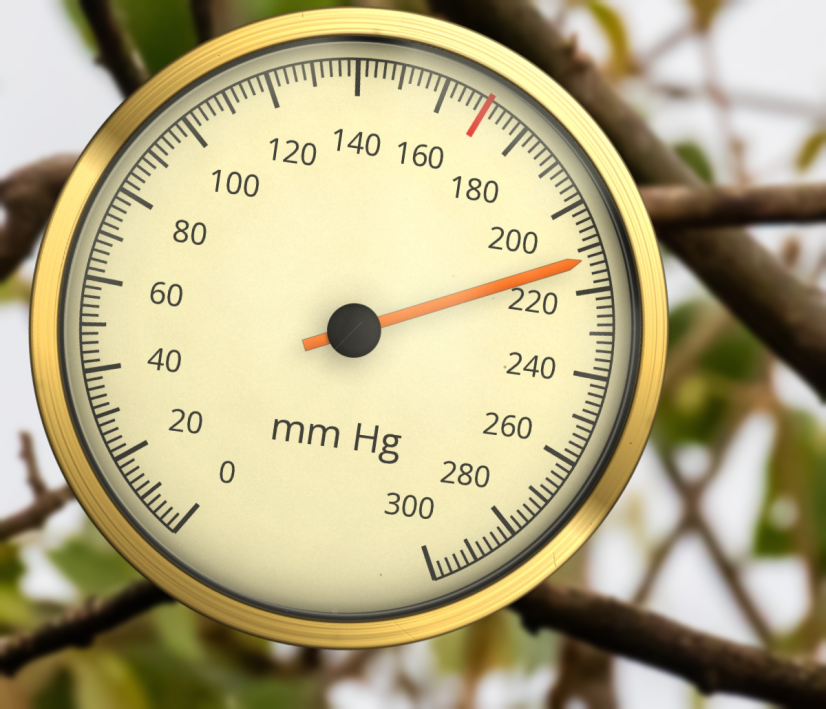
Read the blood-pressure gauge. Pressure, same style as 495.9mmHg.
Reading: 212mmHg
